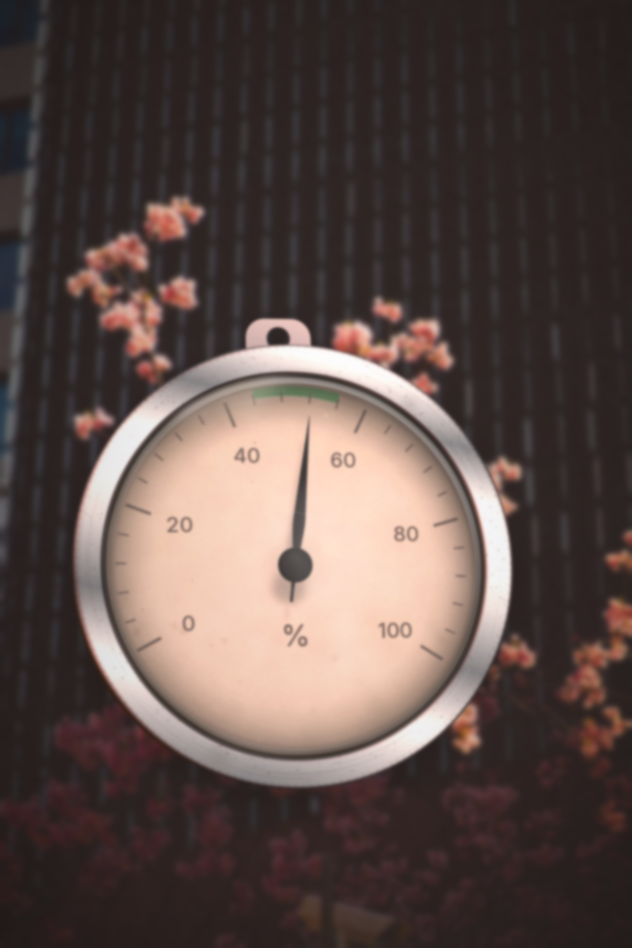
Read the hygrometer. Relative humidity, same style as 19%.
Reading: 52%
